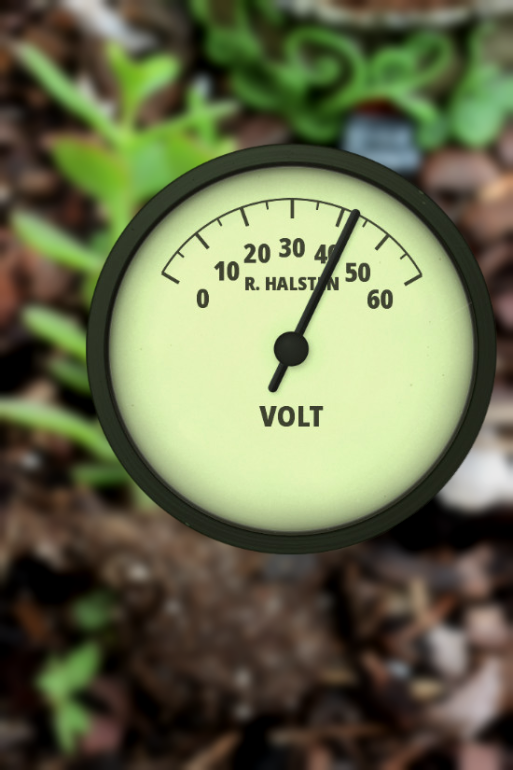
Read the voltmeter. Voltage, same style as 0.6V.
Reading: 42.5V
